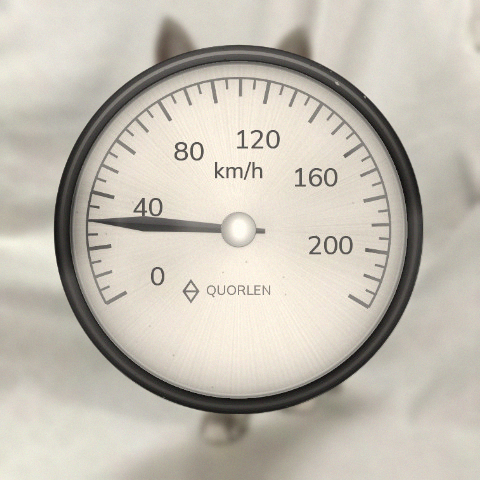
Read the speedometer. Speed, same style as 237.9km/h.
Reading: 30km/h
